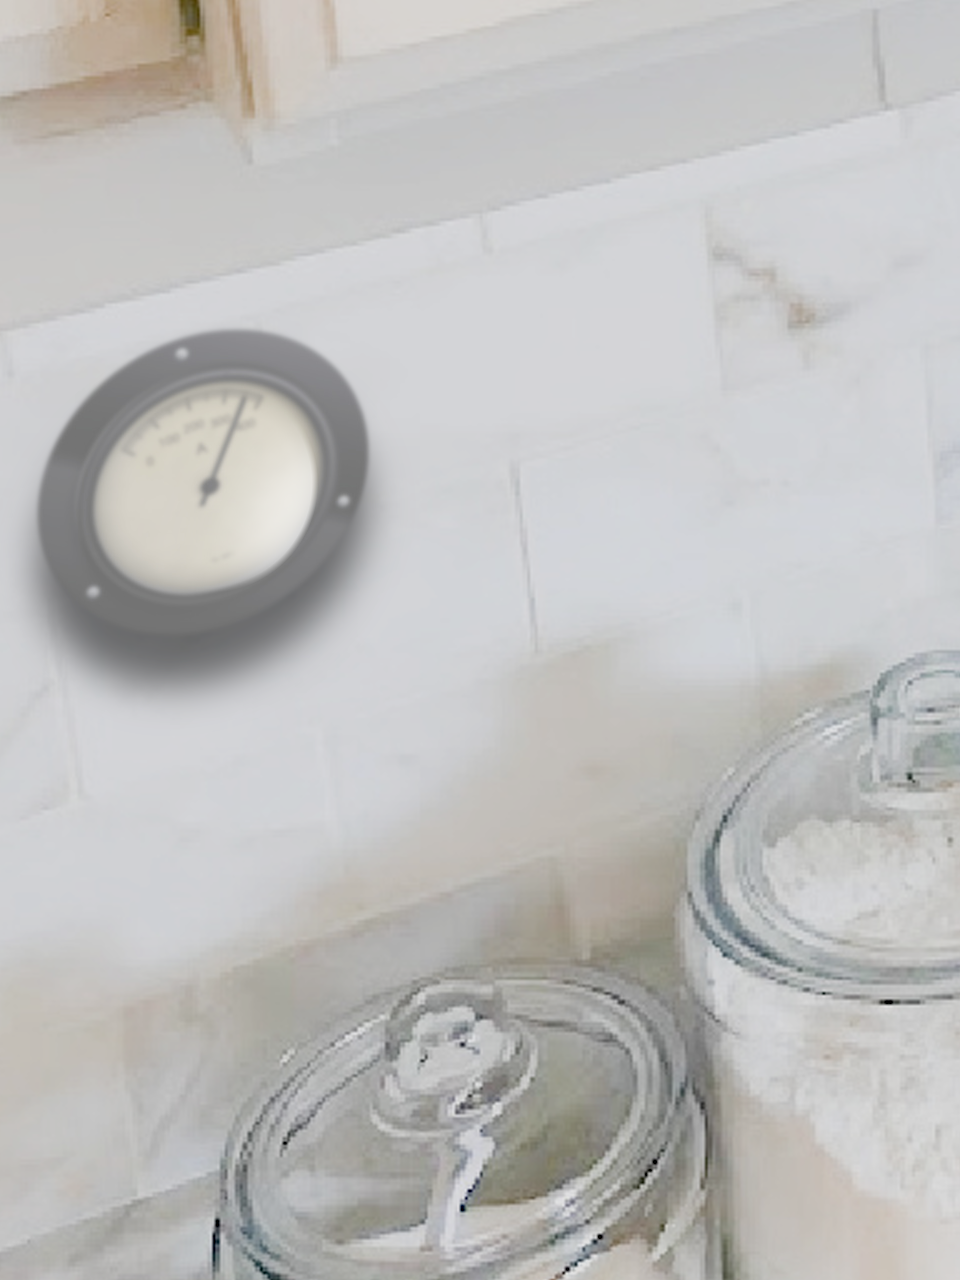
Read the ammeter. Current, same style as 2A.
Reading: 350A
